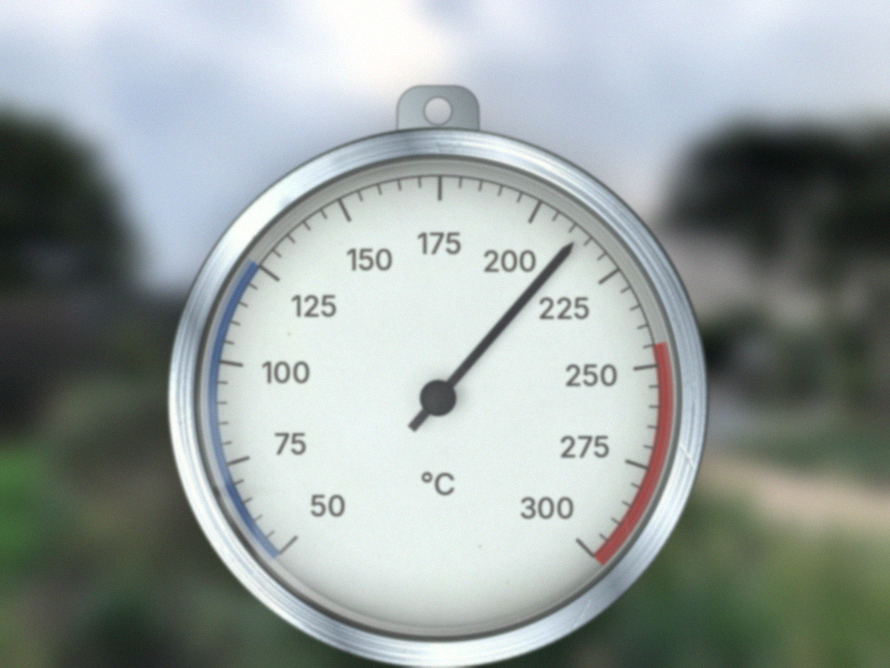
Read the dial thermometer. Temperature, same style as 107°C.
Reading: 212.5°C
